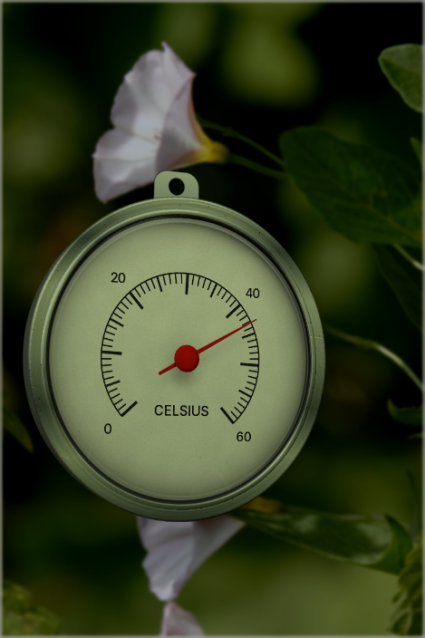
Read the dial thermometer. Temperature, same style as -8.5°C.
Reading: 43°C
